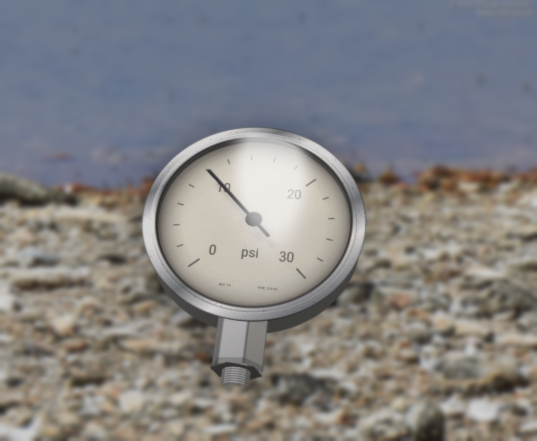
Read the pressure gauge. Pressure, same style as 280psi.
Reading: 10psi
